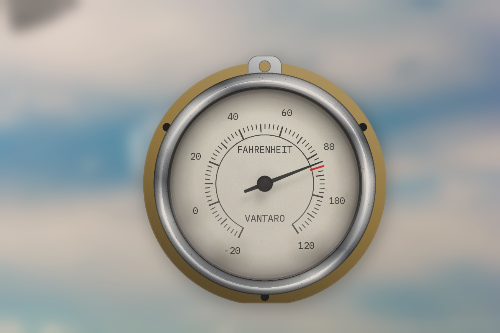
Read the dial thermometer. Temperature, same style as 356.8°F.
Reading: 84°F
